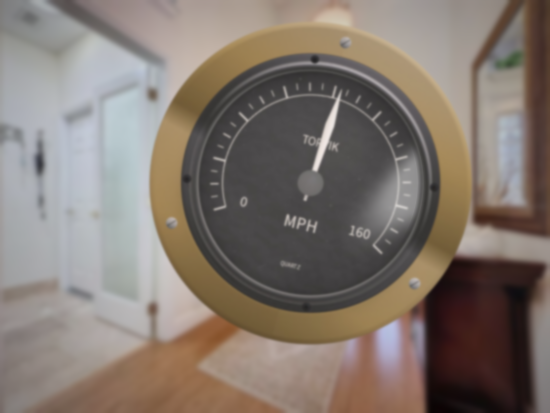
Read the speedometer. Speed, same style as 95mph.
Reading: 82.5mph
